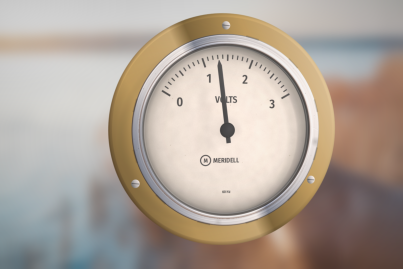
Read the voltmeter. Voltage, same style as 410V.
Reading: 1.3V
